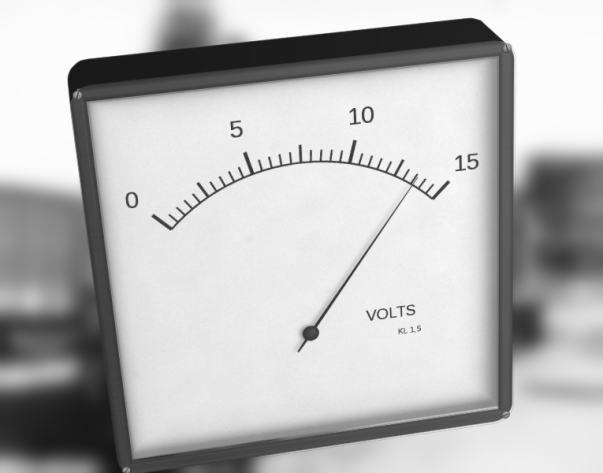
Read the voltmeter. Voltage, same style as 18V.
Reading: 13.5V
